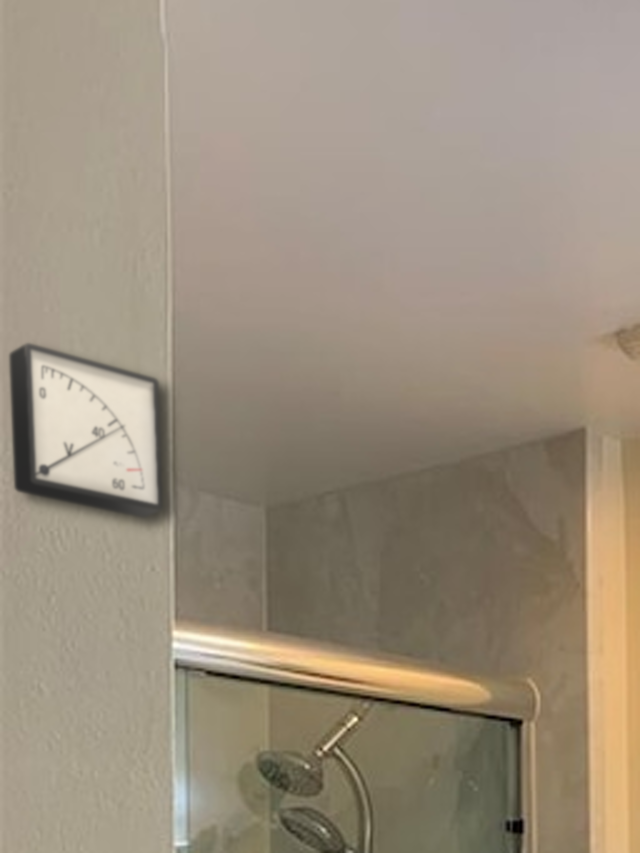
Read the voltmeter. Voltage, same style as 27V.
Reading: 42.5V
